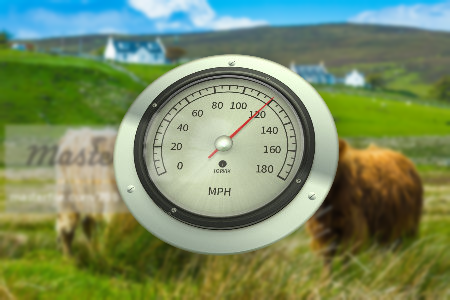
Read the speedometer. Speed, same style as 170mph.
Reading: 120mph
